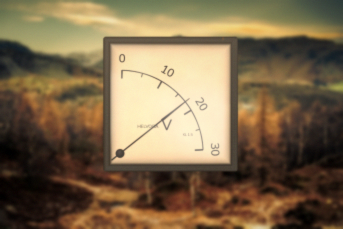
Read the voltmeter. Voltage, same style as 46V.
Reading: 17.5V
